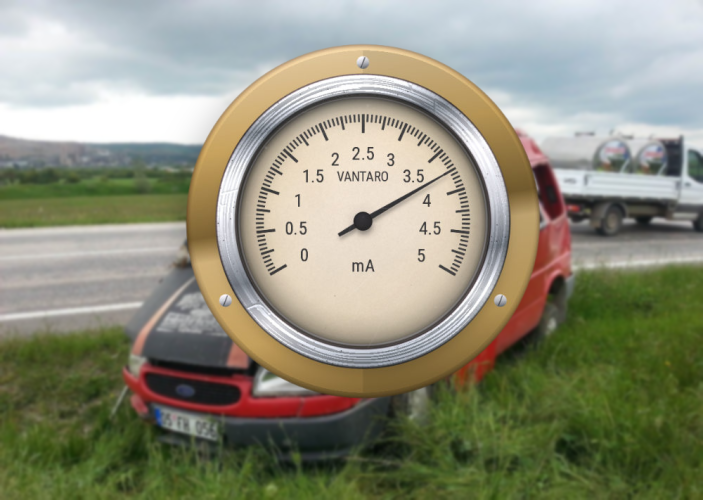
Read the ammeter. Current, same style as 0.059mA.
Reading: 3.75mA
